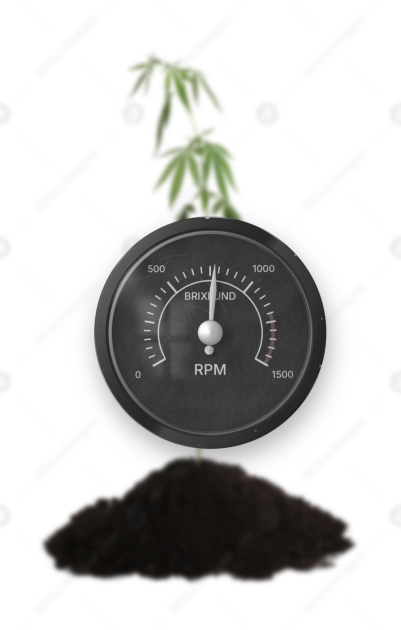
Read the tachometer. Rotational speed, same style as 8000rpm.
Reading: 775rpm
